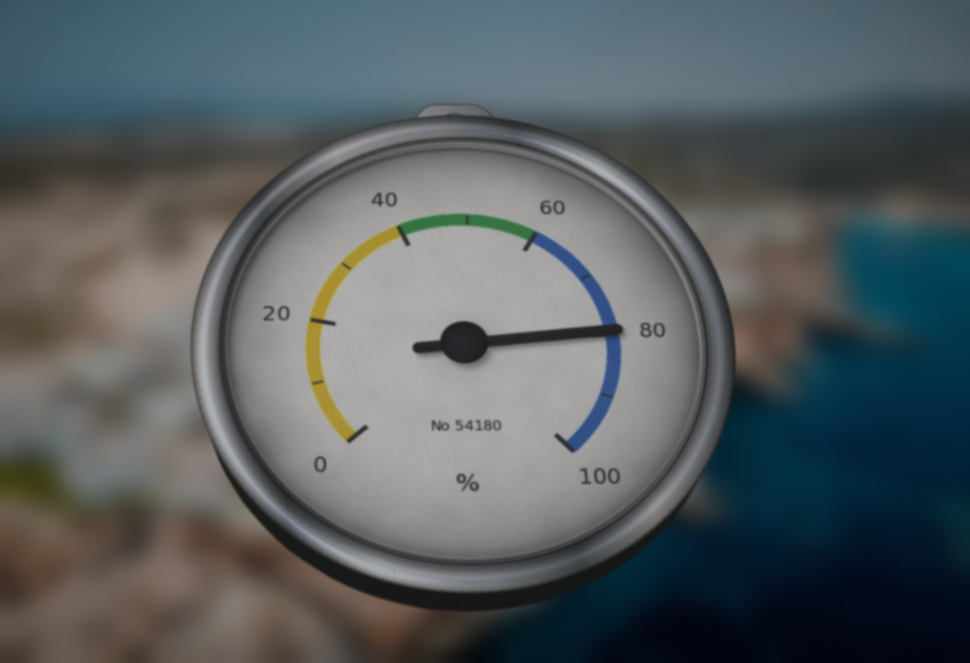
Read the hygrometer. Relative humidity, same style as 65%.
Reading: 80%
